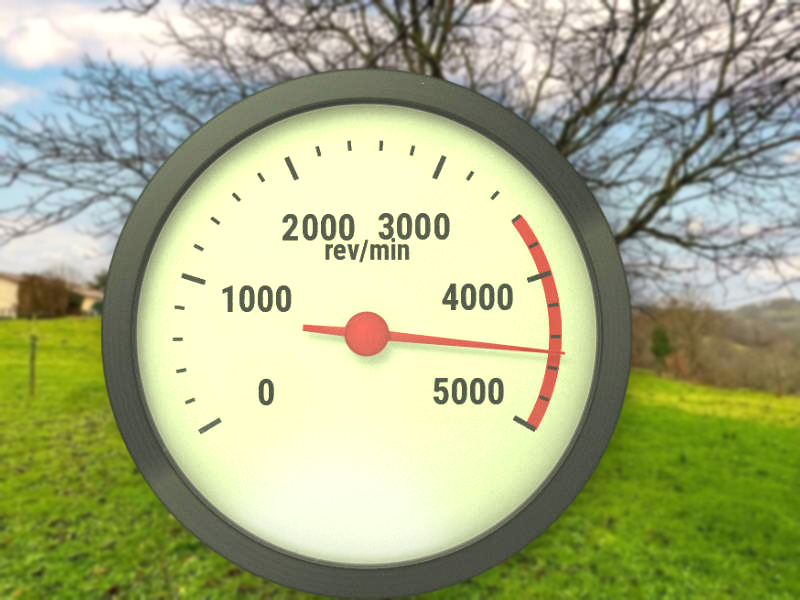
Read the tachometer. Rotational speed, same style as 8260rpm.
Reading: 4500rpm
